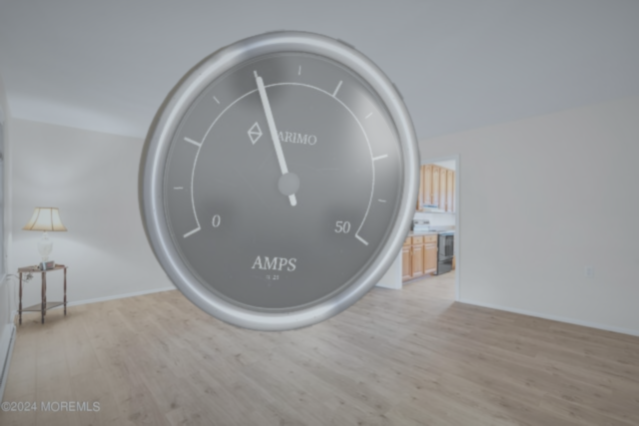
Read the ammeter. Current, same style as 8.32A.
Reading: 20A
